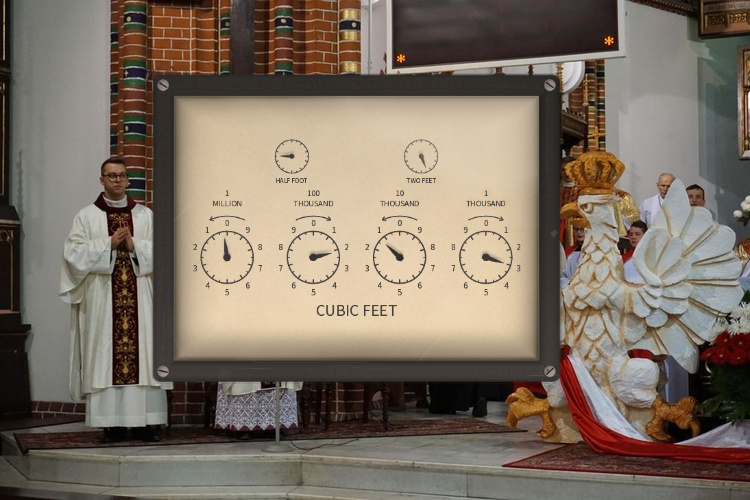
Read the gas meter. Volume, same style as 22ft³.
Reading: 21300ft³
